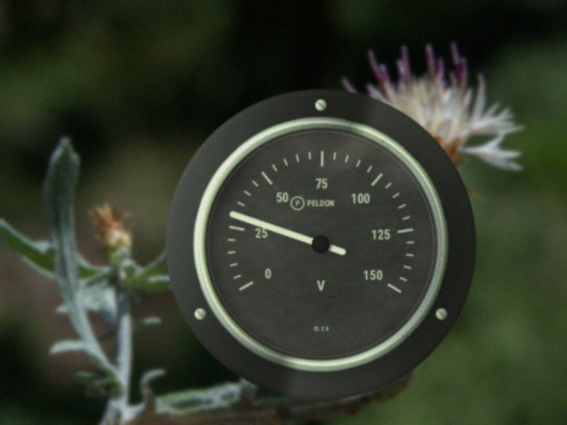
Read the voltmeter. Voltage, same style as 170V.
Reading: 30V
